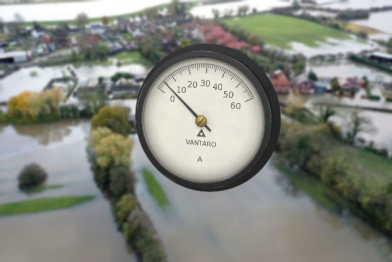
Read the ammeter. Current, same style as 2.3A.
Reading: 5A
